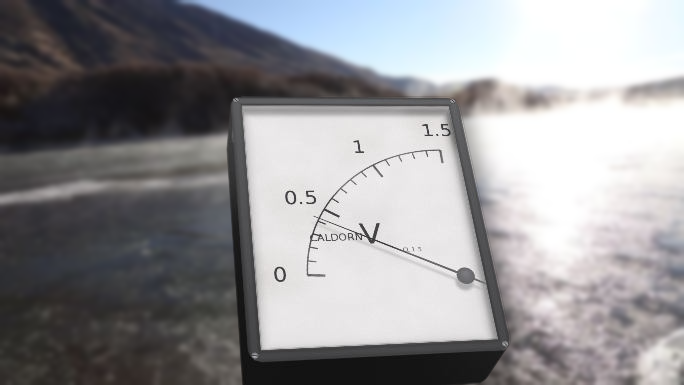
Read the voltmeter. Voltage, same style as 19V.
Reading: 0.4V
